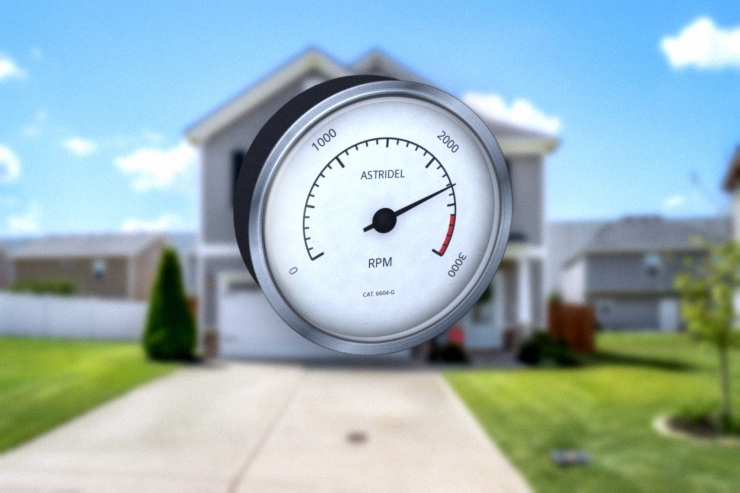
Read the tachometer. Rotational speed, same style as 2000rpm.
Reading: 2300rpm
